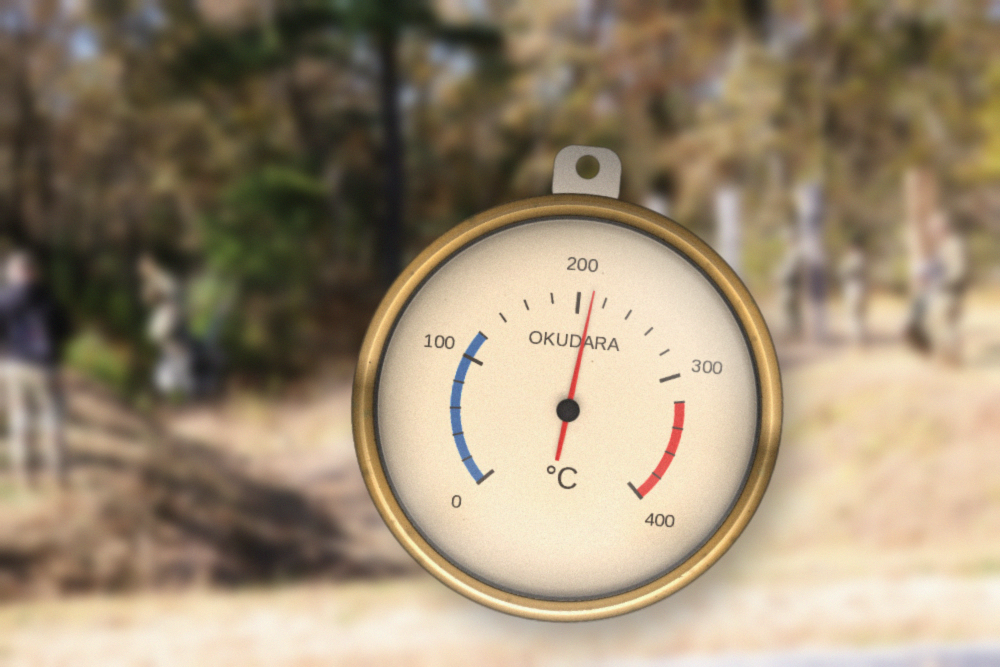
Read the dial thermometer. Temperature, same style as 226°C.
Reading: 210°C
